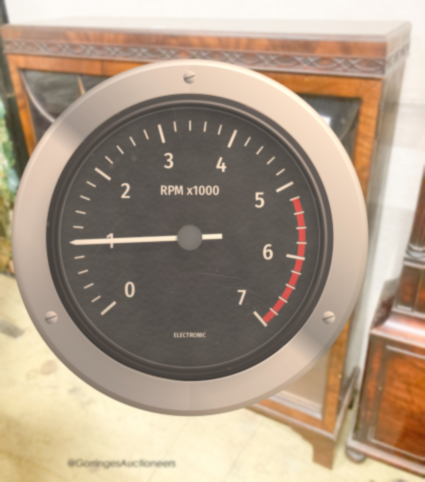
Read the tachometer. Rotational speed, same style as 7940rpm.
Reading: 1000rpm
